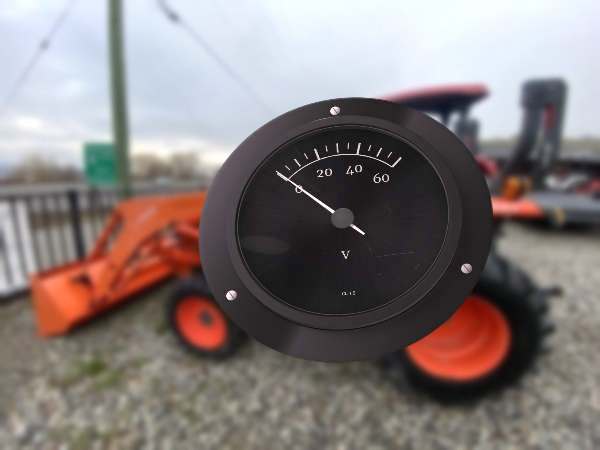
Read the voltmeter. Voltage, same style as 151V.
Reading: 0V
